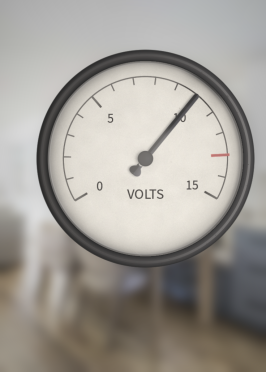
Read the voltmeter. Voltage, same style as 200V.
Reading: 10V
